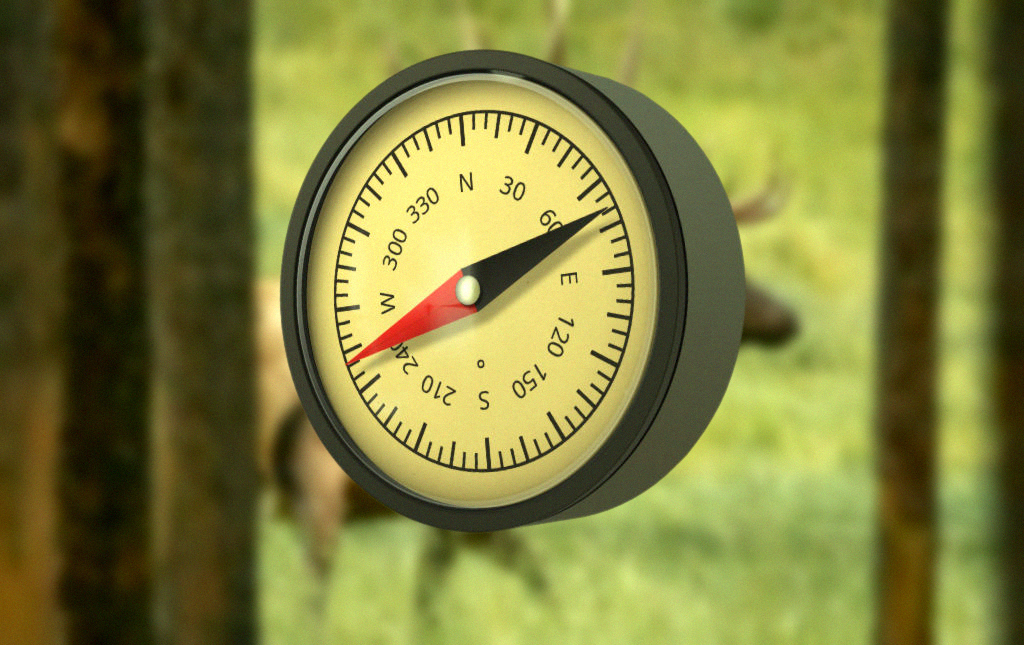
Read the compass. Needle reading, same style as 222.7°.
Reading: 250°
